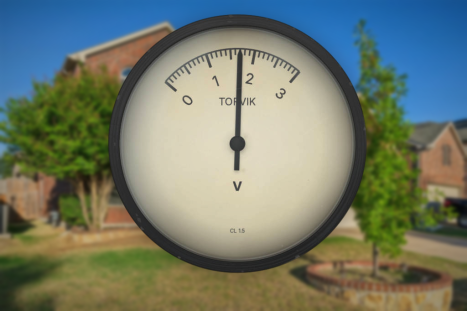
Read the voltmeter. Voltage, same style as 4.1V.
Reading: 1.7V
